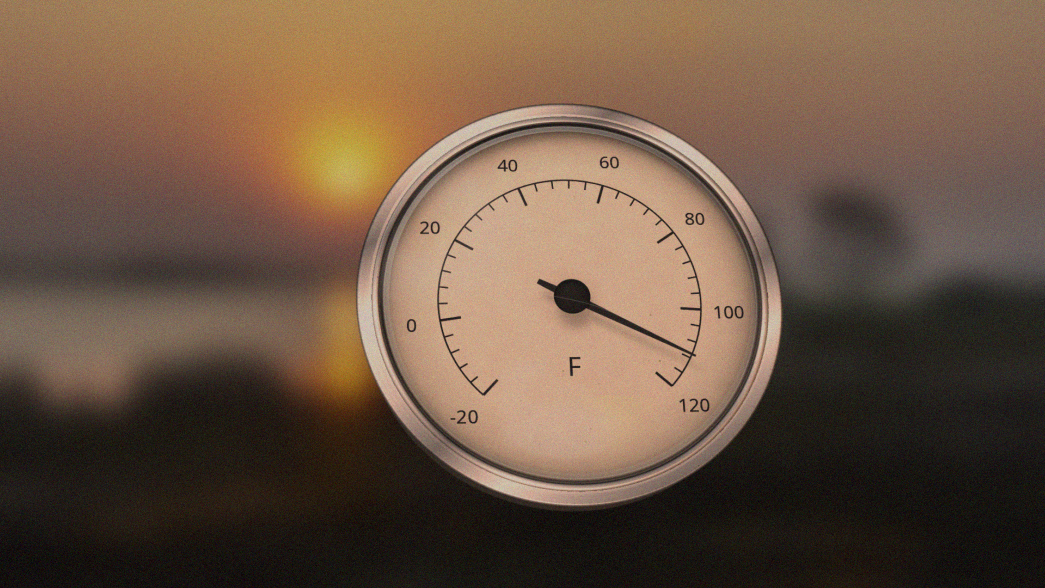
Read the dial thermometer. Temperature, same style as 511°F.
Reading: 112°F
